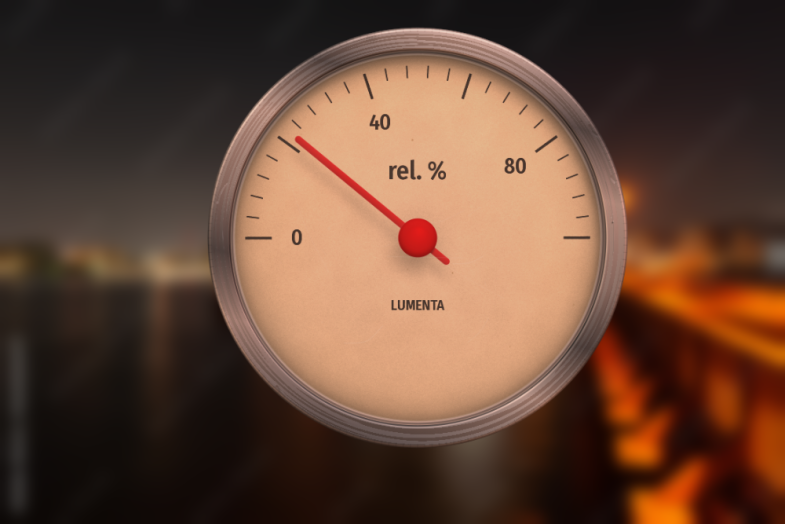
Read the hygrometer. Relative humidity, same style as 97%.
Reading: 22%
